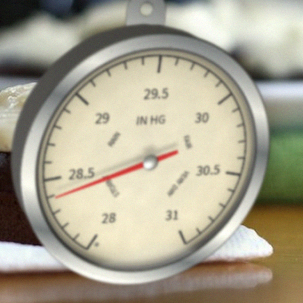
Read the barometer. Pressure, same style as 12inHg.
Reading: 28.4inHg
